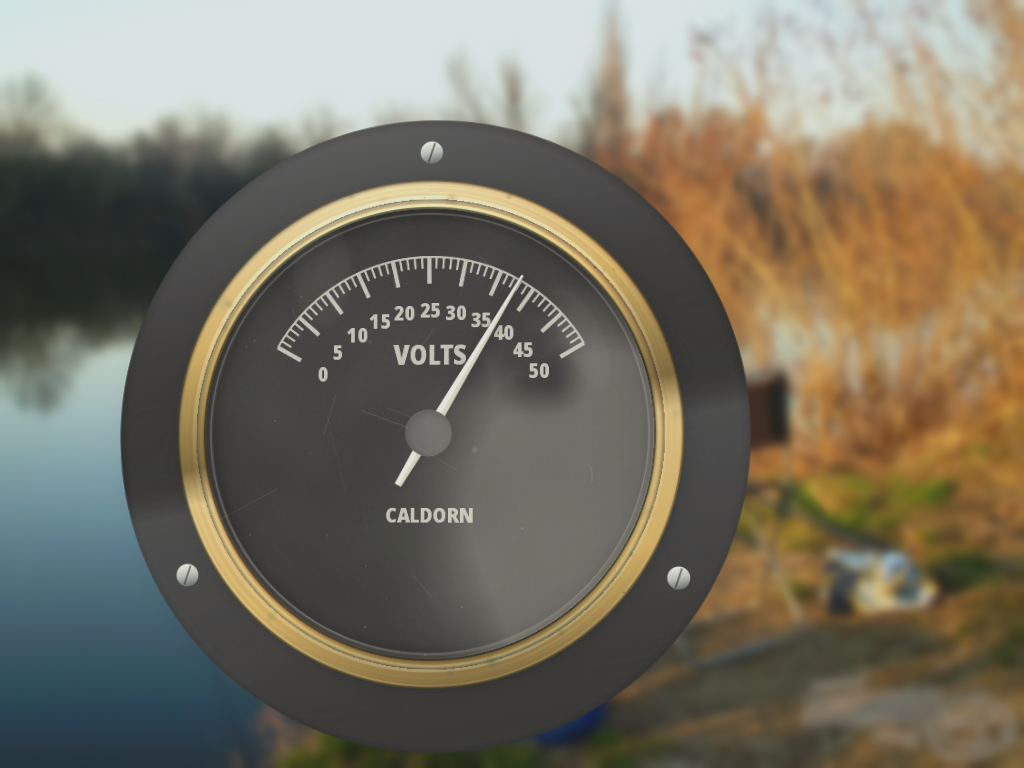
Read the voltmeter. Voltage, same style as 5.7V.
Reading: 38V
